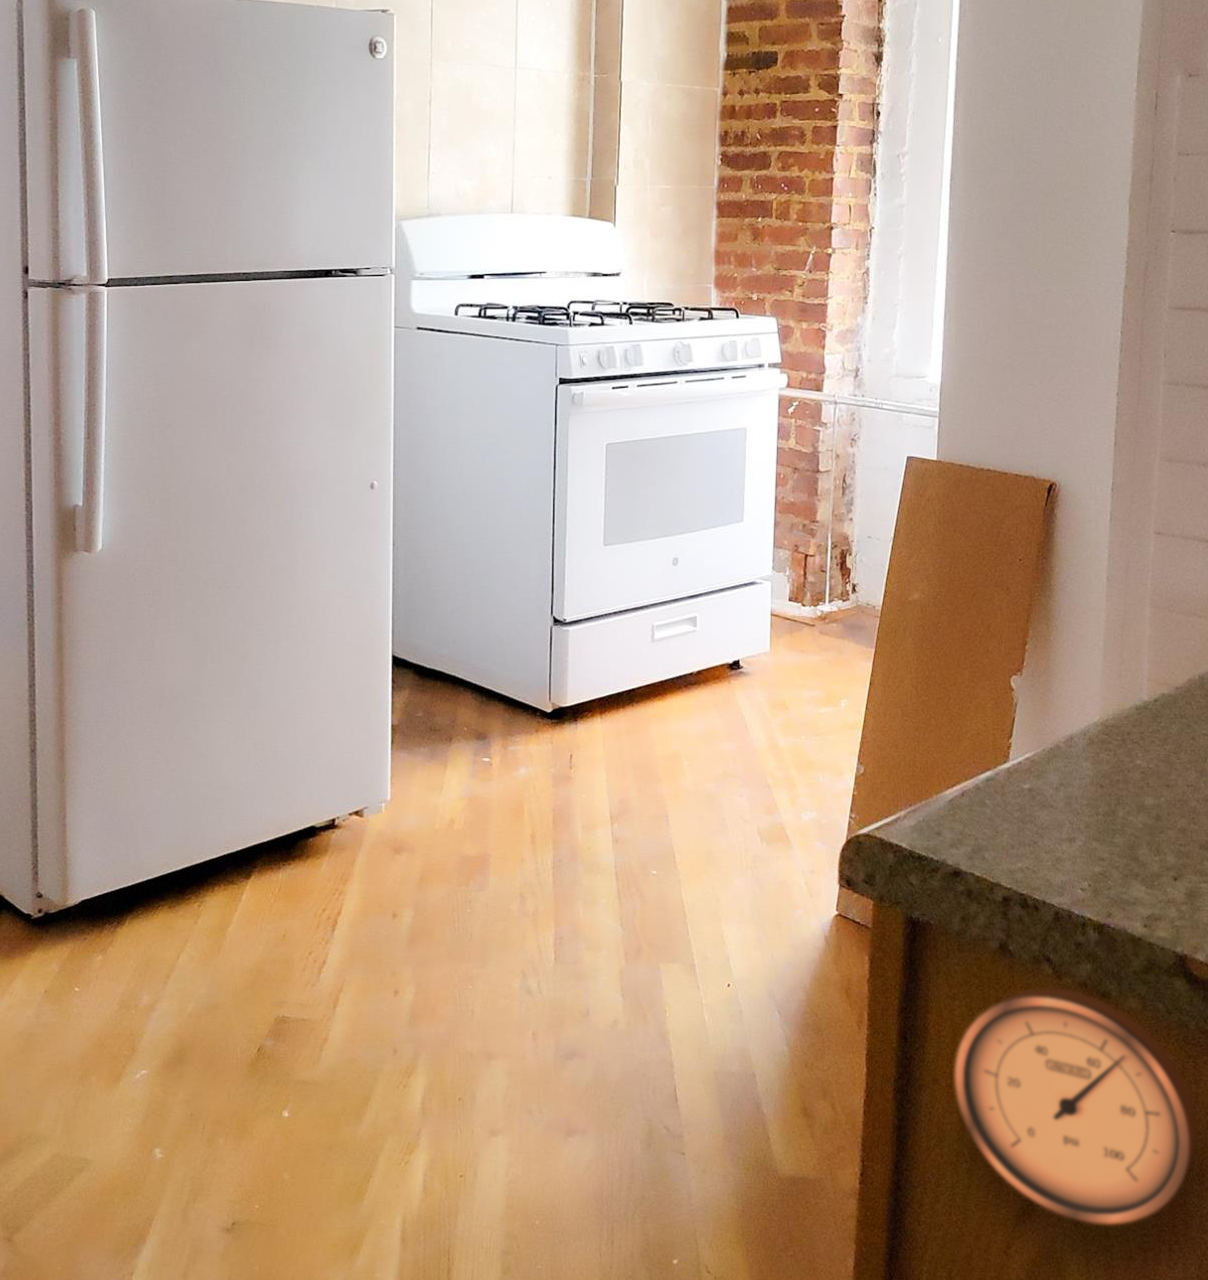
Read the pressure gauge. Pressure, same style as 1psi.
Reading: 65psi
